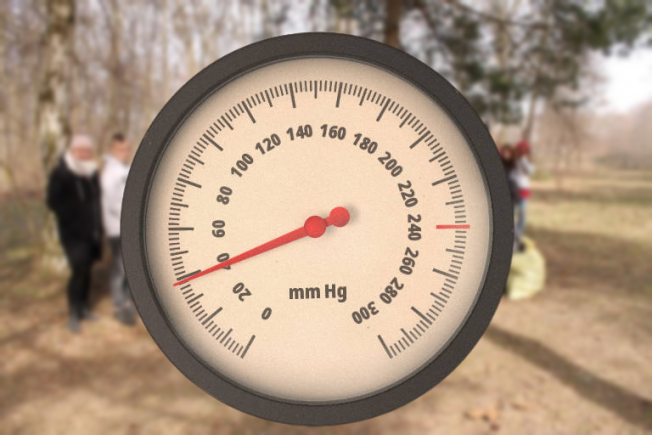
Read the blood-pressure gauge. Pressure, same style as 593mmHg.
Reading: 38mmHg
